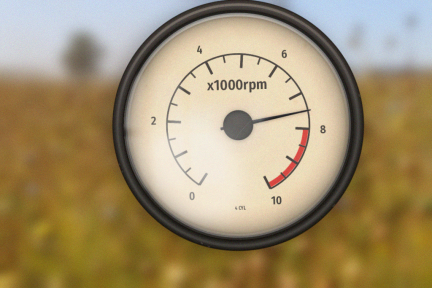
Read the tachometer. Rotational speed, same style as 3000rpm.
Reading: 7500rpm
